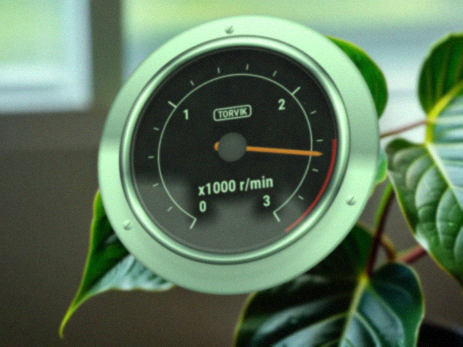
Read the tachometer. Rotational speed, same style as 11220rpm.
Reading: 2500rpm
